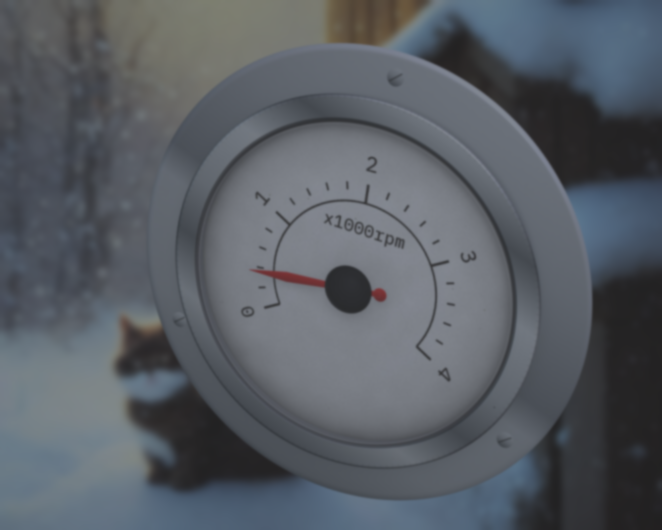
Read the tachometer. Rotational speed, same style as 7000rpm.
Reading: 400rpm
